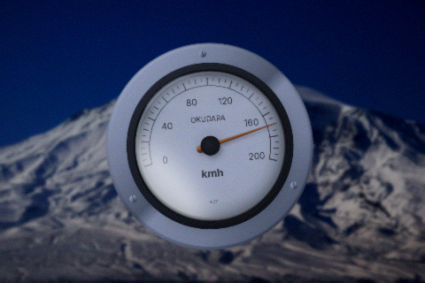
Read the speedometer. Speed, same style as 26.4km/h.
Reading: 170km/h
